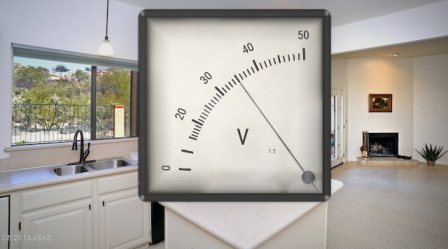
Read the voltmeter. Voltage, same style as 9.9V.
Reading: 35V
